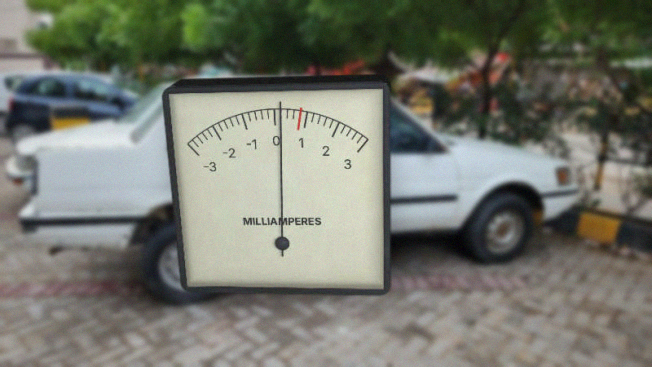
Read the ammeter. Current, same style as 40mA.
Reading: 0.2mA
